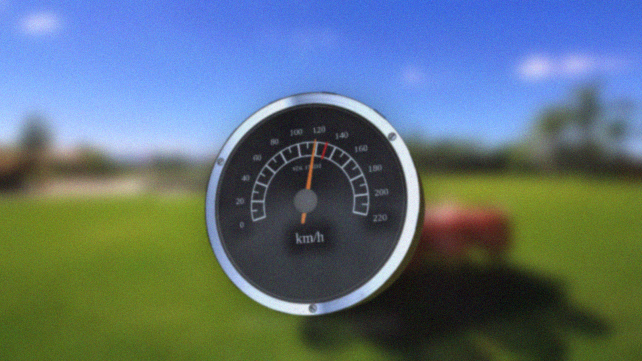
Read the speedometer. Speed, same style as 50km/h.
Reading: 120km/h
